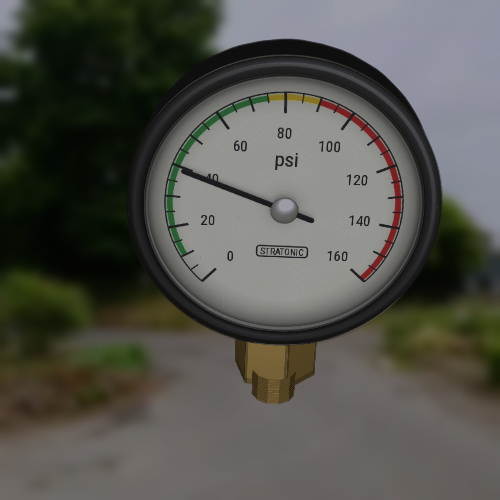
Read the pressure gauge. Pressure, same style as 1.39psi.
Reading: 40psi
